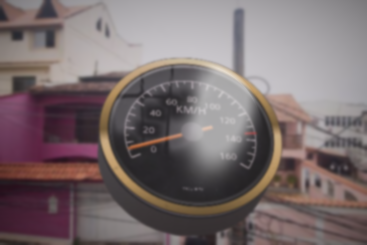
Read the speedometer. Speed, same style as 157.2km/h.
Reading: 5km/h
